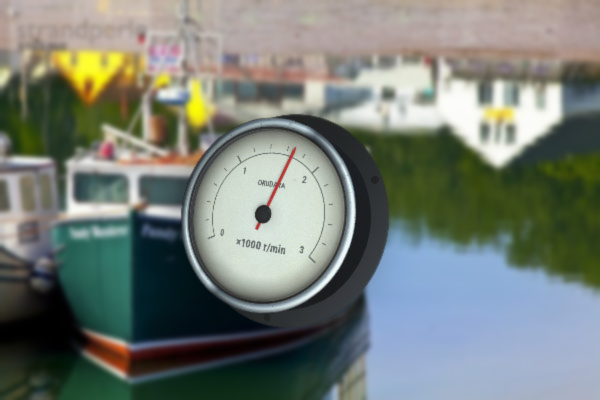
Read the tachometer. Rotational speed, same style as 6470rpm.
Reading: 1700rpm
